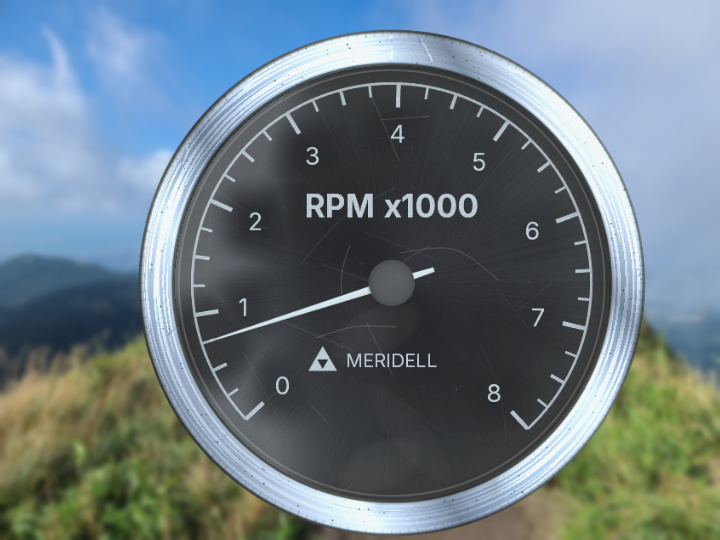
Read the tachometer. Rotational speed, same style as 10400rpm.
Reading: 750rpm
